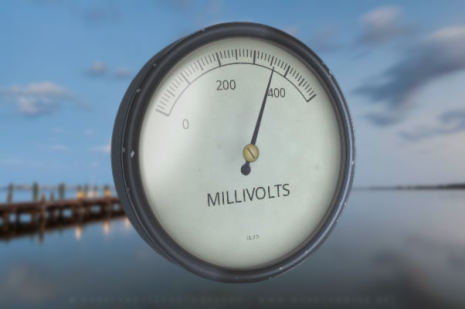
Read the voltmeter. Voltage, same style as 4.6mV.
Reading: 350mV
